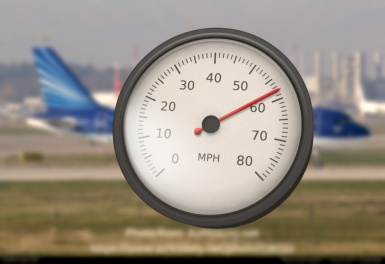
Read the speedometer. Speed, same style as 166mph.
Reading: 58mph
